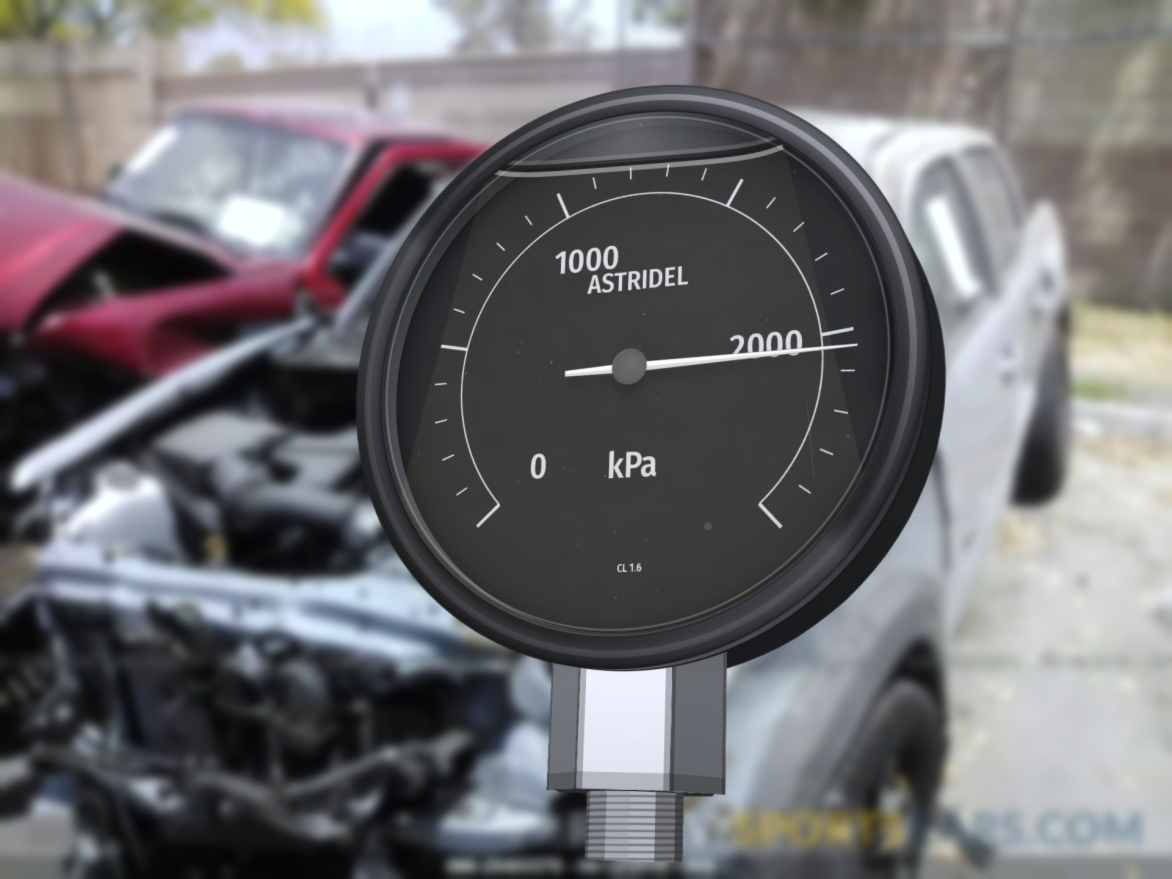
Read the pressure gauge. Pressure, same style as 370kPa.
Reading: 2050kPa
